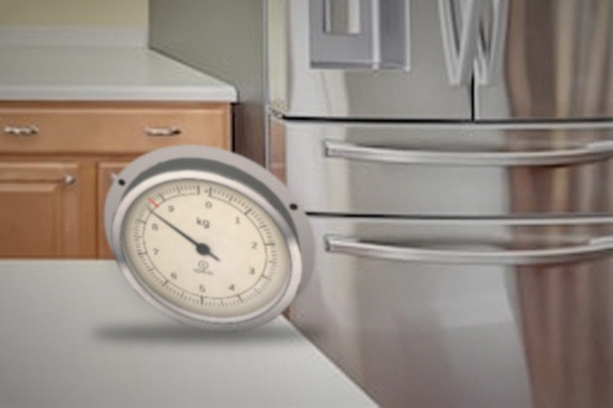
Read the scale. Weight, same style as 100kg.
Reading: 8.5kg
